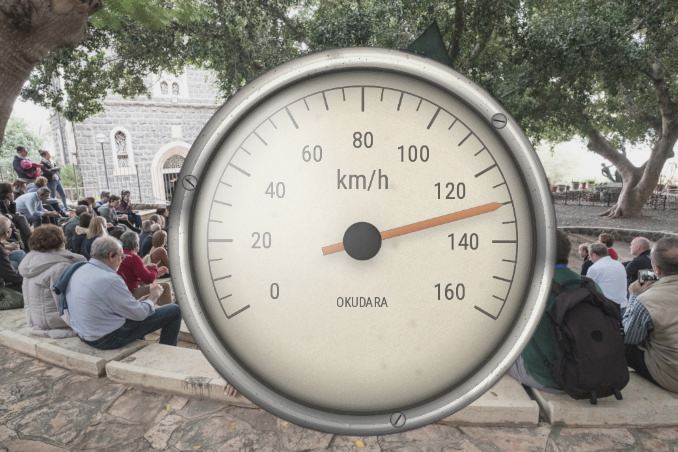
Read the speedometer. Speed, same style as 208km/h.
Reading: 130km/h
